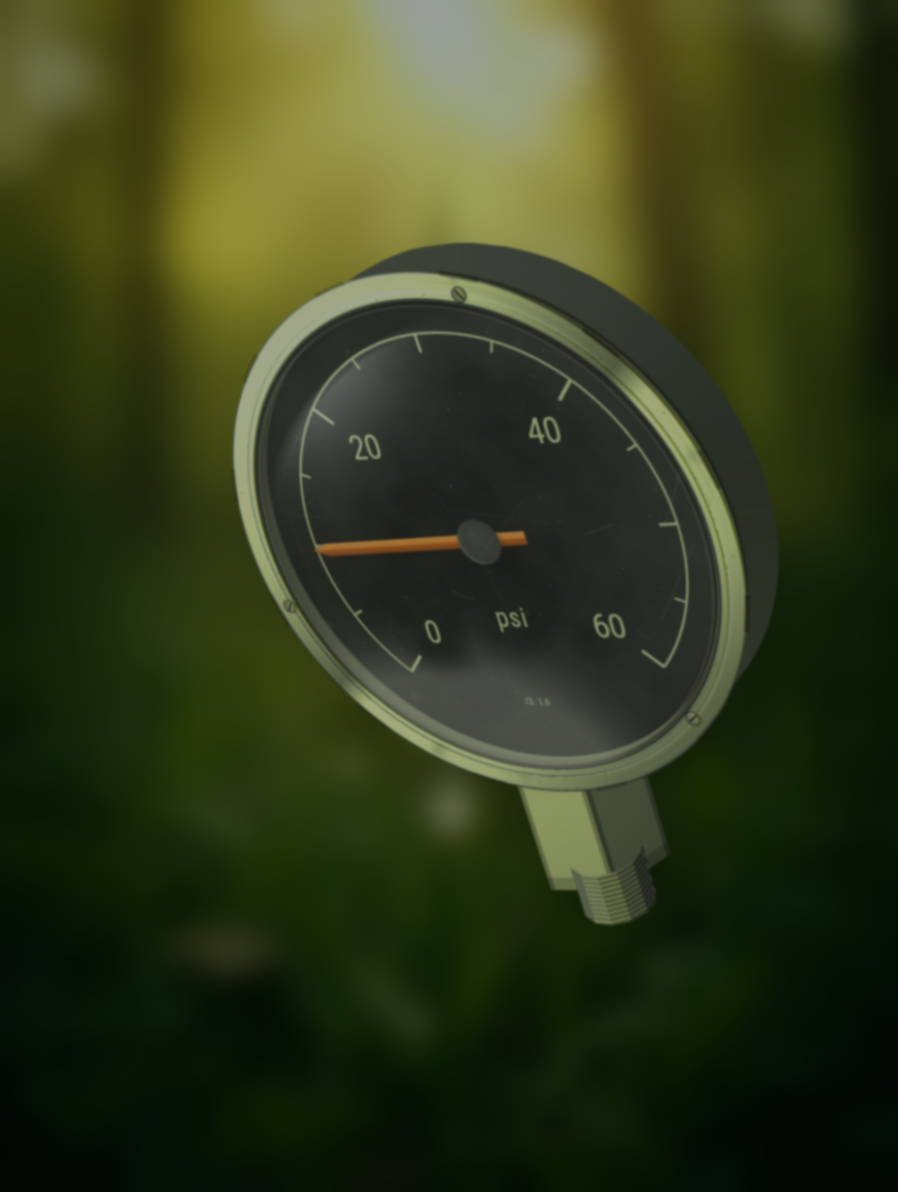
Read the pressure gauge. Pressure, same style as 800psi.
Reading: 10psi
